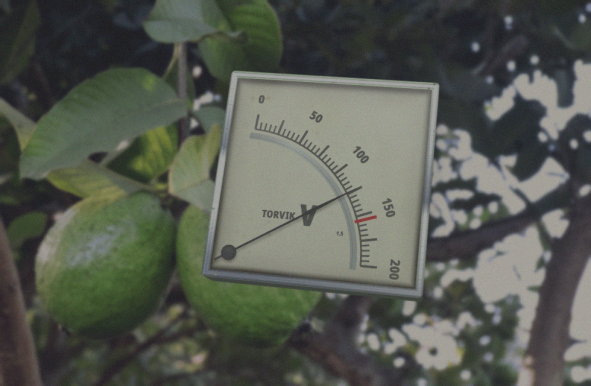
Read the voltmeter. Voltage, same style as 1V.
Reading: 125V
